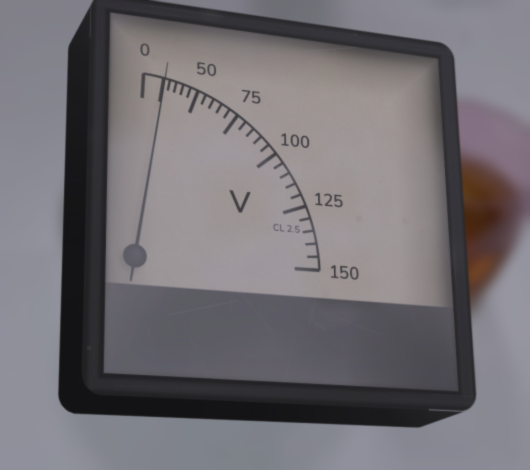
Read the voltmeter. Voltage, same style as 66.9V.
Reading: 25V
